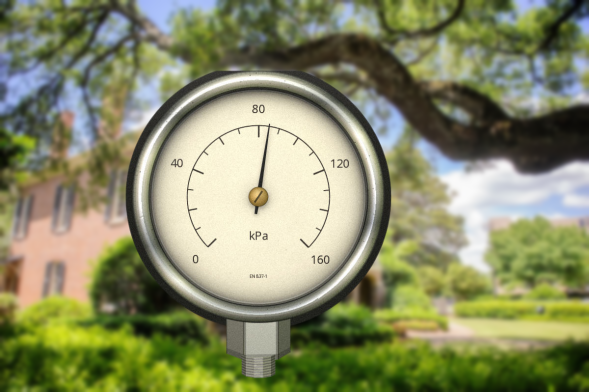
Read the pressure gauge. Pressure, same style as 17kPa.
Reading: 85kPa
